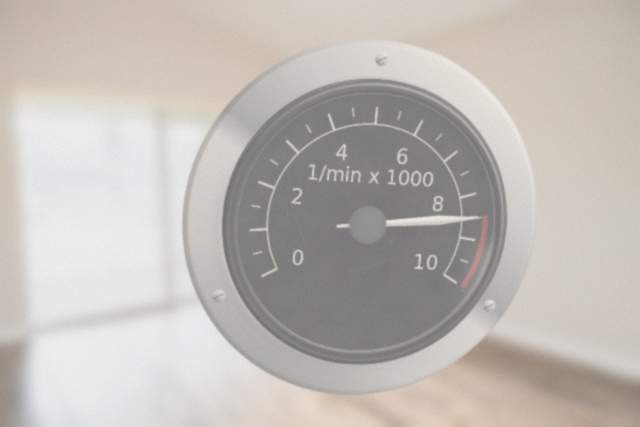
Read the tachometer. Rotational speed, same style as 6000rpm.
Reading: 8500rpm
